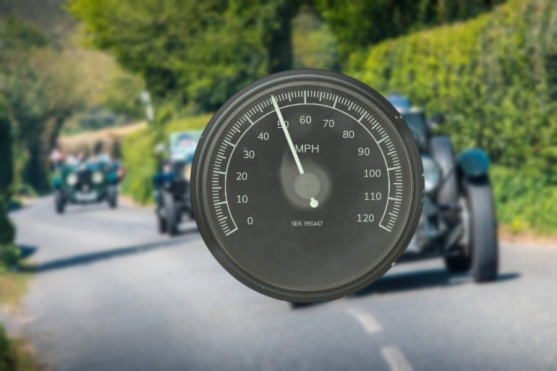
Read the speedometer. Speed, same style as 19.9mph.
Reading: 50mph
